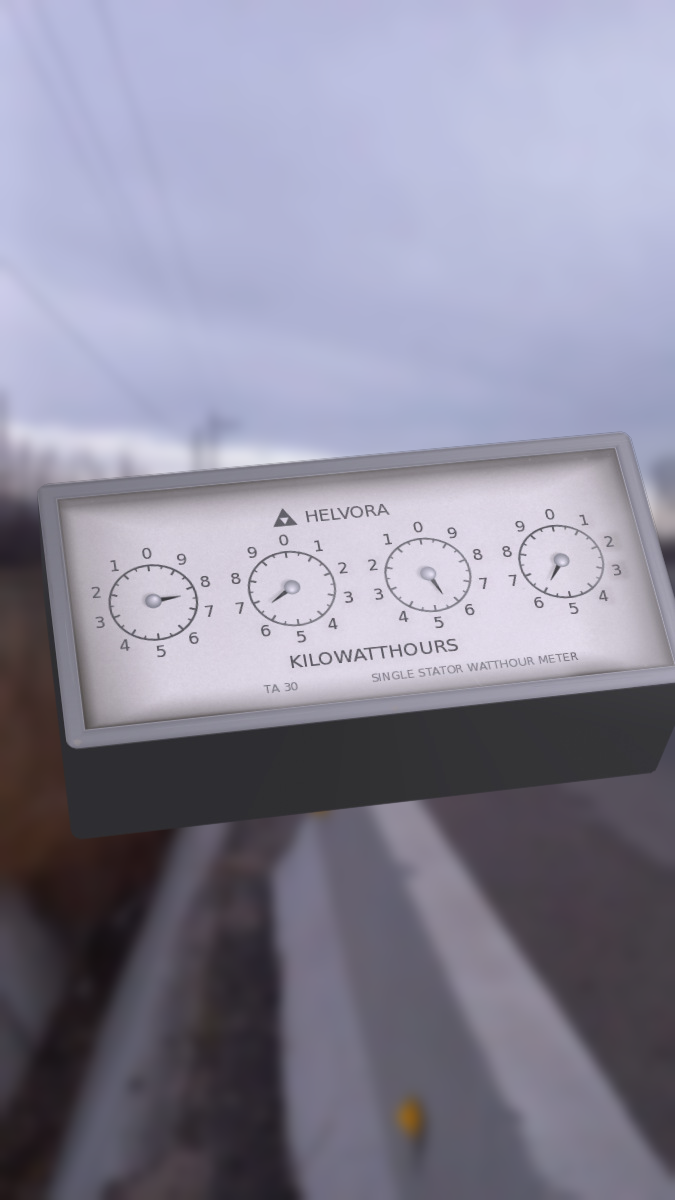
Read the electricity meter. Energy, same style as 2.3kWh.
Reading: 7656kWh
